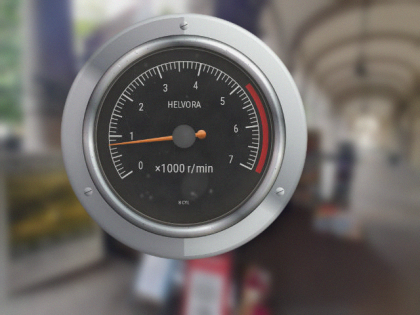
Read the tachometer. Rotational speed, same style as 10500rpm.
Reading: 800rpm
